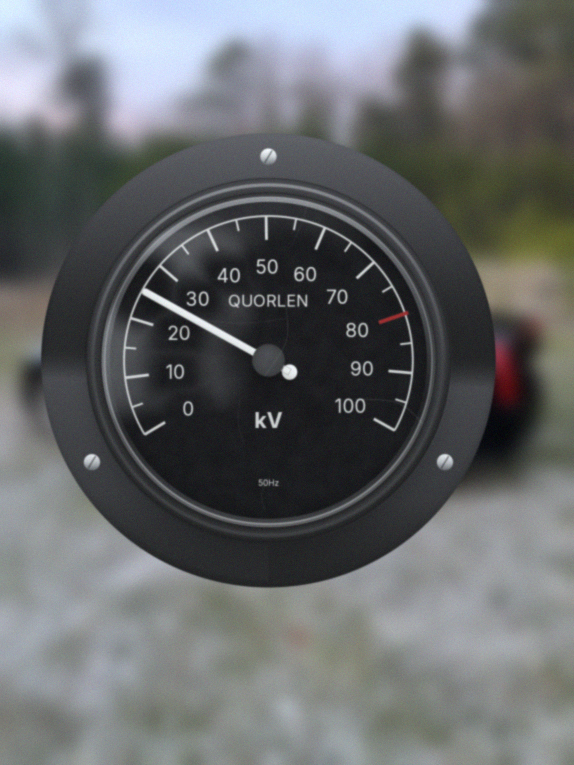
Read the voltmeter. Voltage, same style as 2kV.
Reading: 25kV
